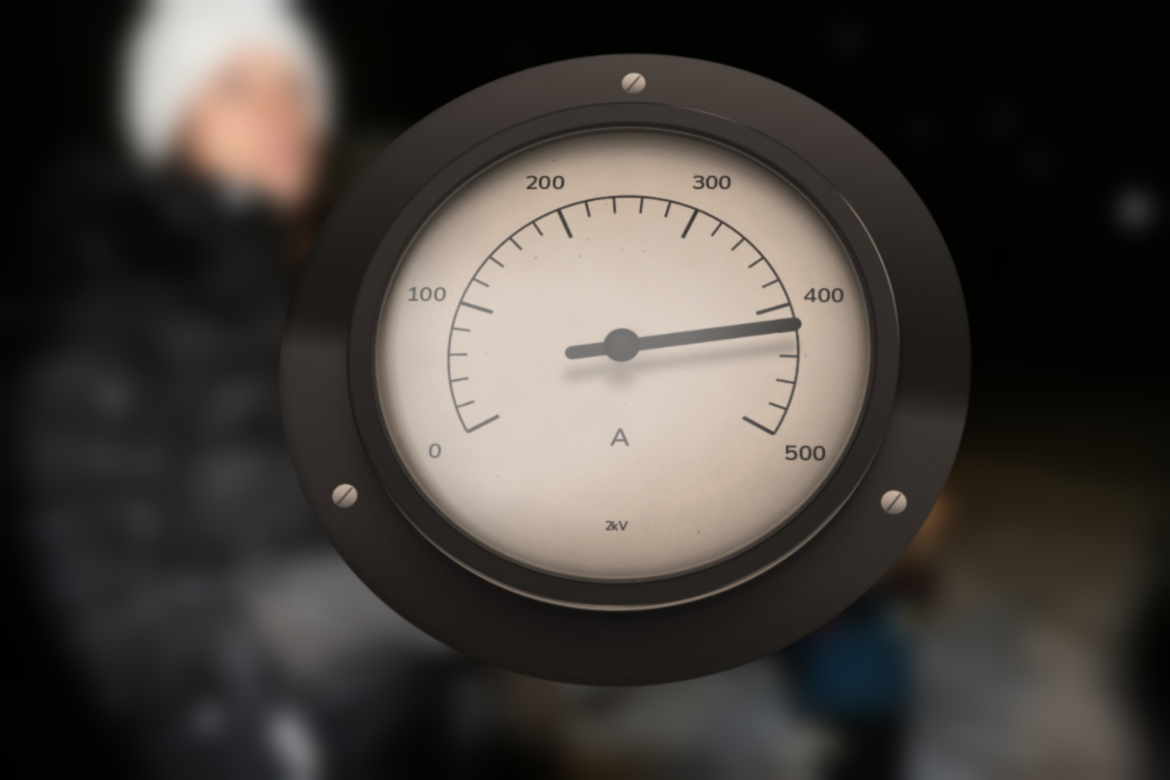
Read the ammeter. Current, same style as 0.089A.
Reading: 420A
